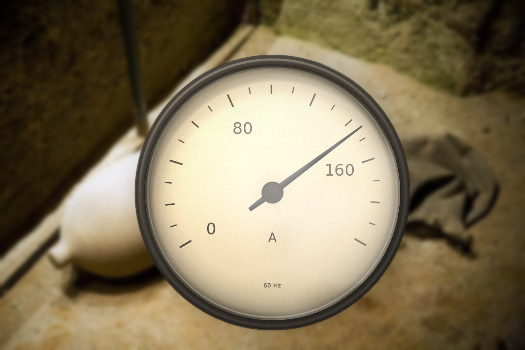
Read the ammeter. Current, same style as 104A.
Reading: 145A
